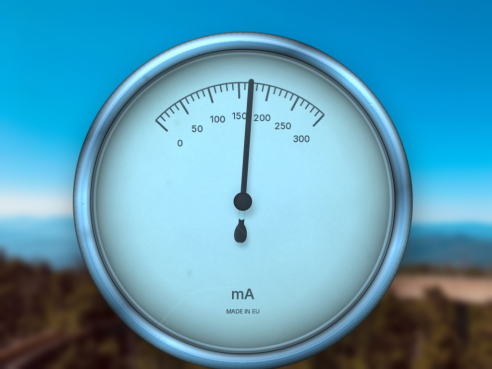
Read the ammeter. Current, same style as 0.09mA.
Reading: 170mA
